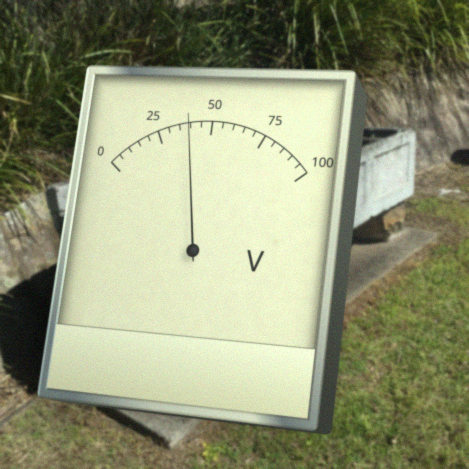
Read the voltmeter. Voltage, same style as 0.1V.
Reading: 40V
